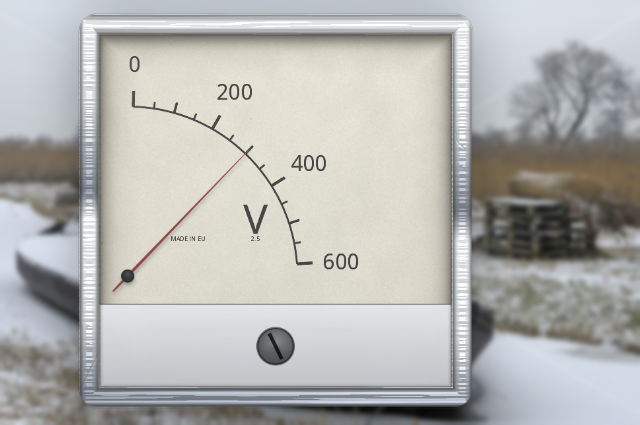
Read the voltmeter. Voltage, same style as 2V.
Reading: 300V
